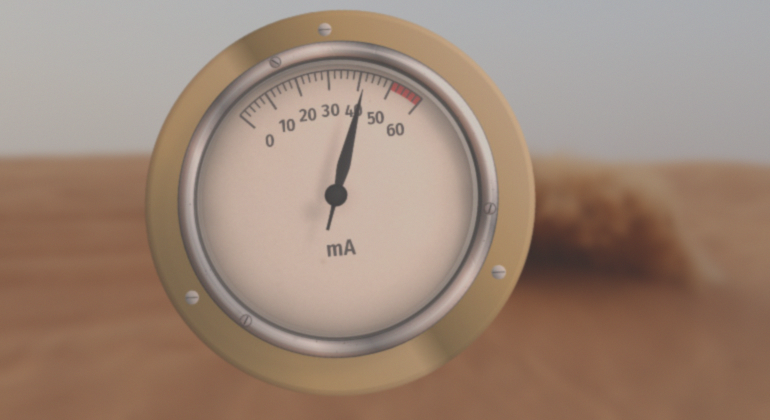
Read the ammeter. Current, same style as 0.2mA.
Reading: 42mA
